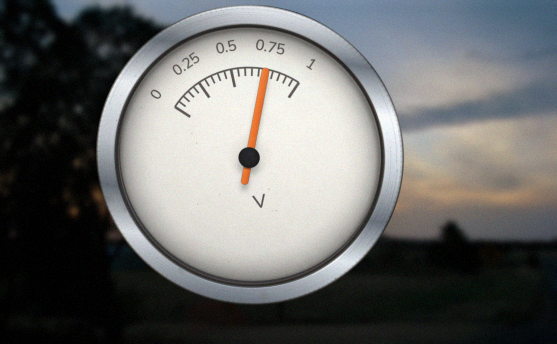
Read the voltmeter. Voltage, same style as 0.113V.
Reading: 0.75V
